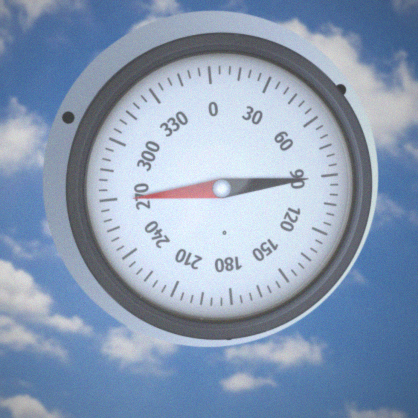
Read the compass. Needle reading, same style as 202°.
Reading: 270°
